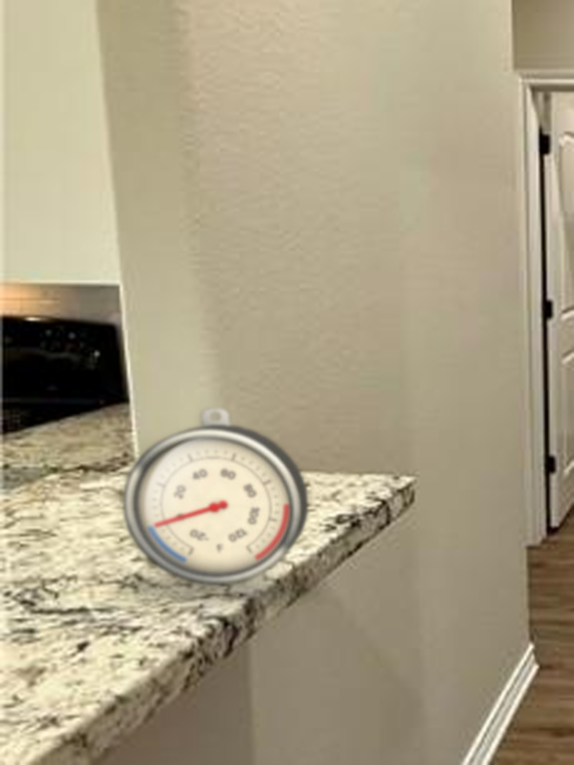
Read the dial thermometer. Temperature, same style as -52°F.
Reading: 0°F
